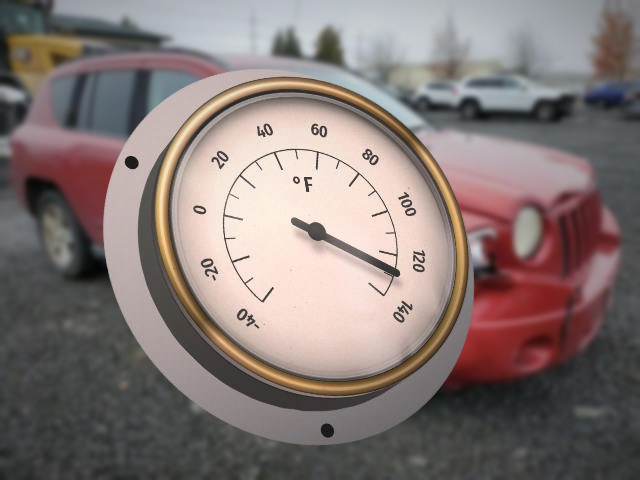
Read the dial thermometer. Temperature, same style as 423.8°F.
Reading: 130°F
